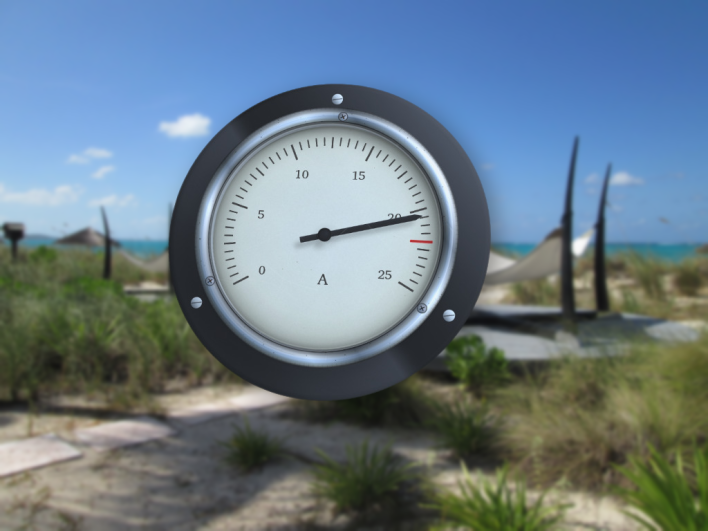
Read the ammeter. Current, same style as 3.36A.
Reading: 20.5A
